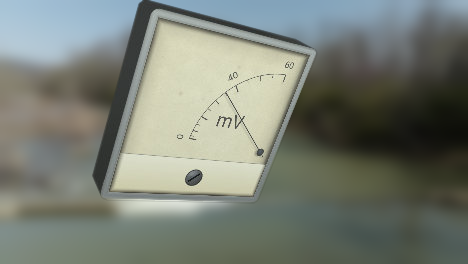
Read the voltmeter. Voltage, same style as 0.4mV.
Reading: 35mV
